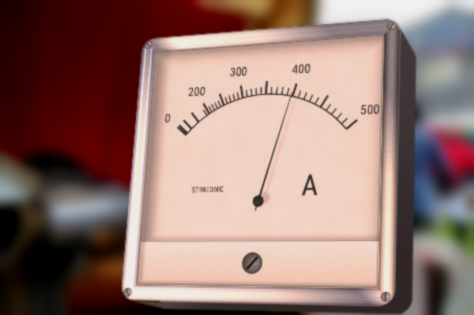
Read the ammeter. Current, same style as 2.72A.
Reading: 400A
